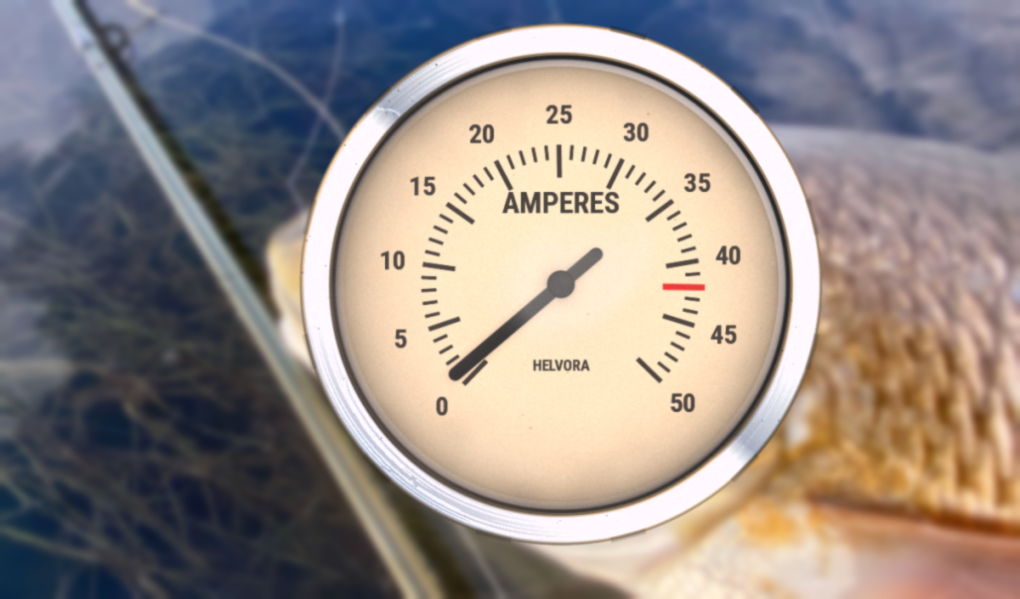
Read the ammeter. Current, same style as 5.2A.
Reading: 1A
